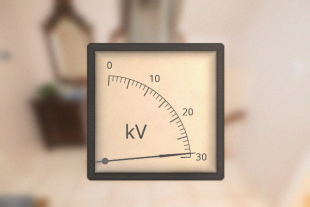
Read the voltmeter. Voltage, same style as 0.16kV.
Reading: 29kV
